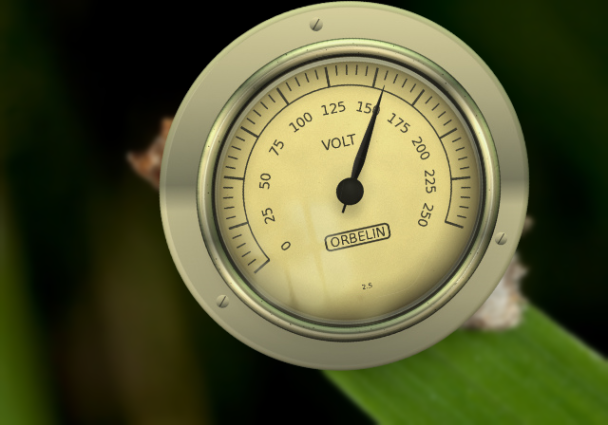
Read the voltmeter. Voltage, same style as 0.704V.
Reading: 155V
